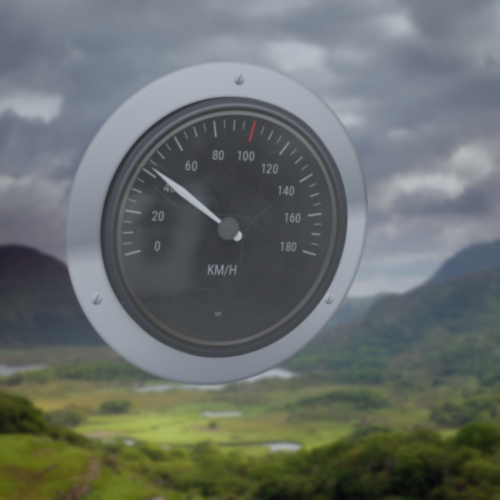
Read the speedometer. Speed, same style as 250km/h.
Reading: 42.5km/h
